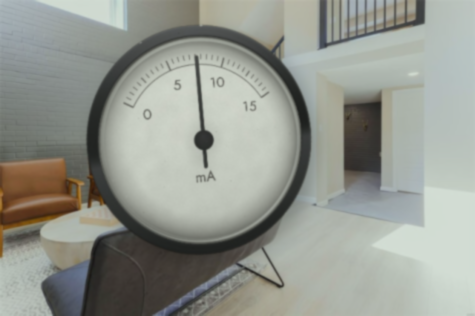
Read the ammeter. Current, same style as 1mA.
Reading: 7.5mA
